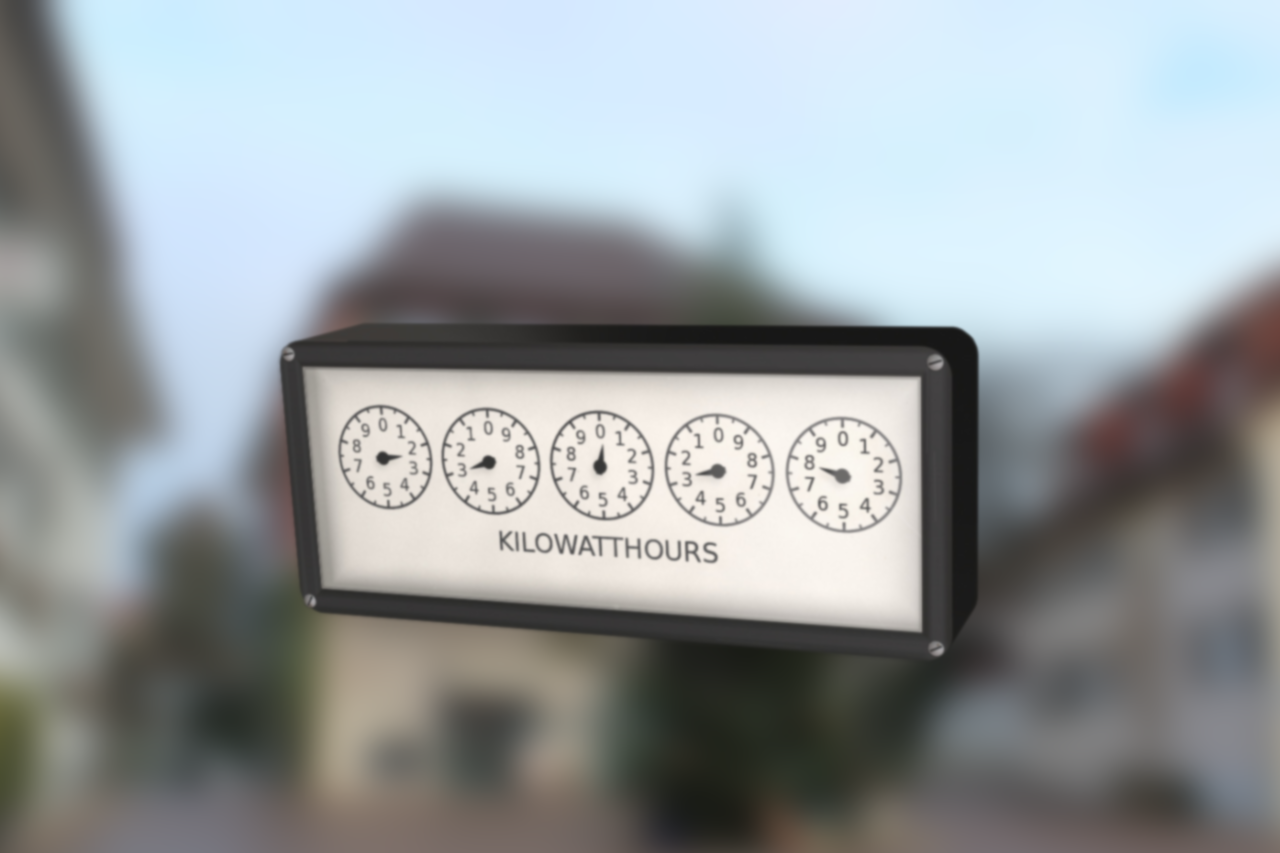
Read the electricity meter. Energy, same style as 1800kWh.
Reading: 23028kWh
